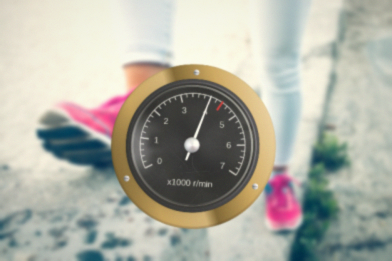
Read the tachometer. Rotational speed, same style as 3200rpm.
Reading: 4000rpm
